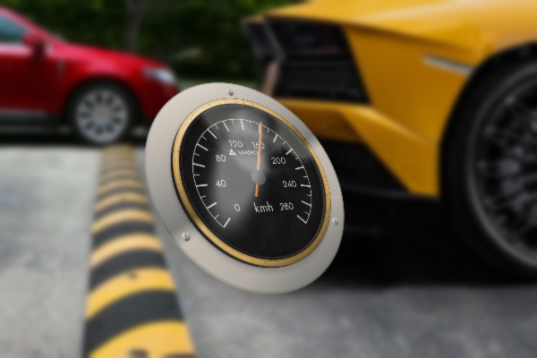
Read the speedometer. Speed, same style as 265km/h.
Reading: 160km/h
